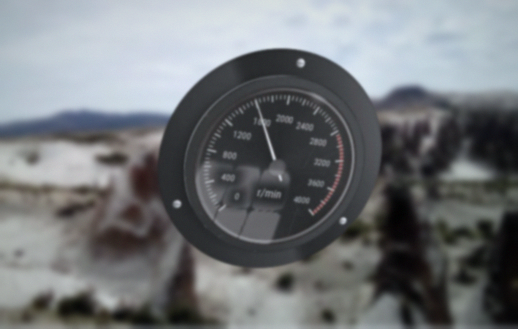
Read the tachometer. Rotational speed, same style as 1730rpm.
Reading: 1600rpm
